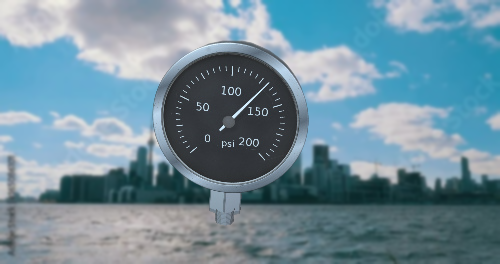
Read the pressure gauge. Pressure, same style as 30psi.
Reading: 130psi
